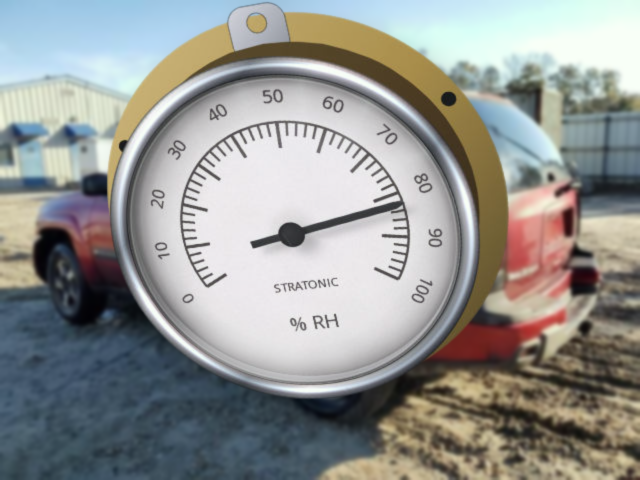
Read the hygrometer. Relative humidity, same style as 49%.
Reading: 82%
